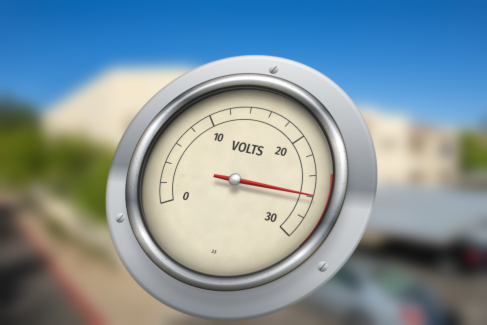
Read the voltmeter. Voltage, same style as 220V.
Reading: 26V
